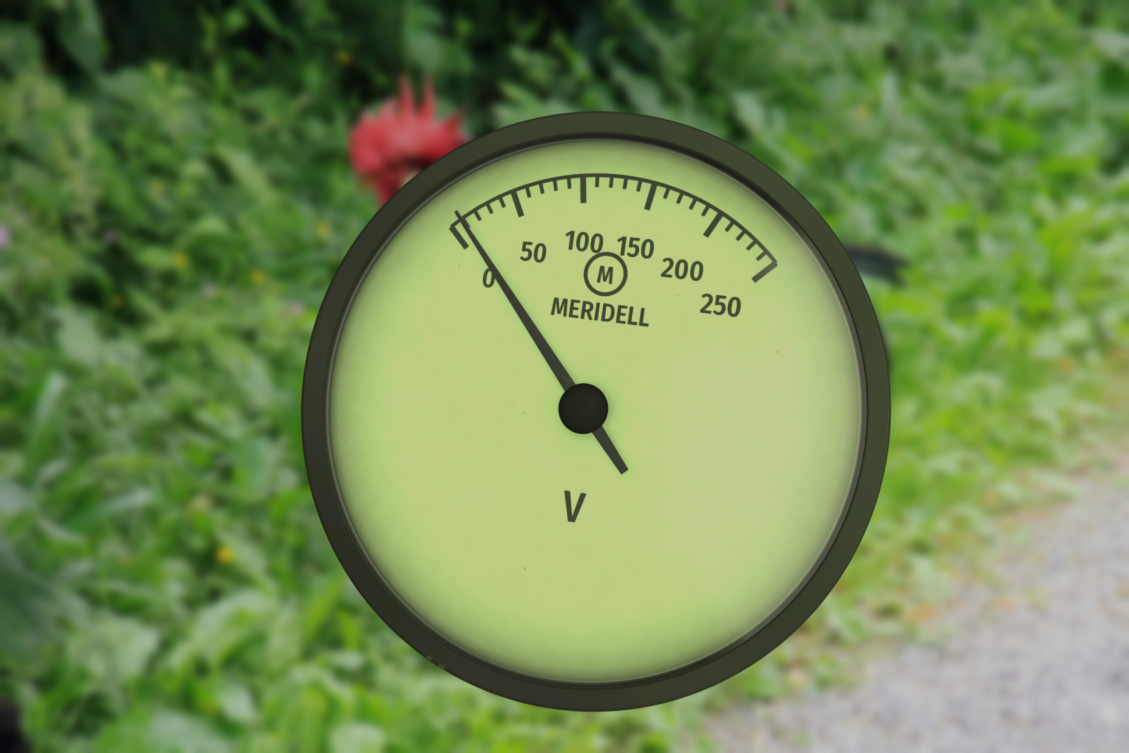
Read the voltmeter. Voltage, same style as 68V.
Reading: 10V
